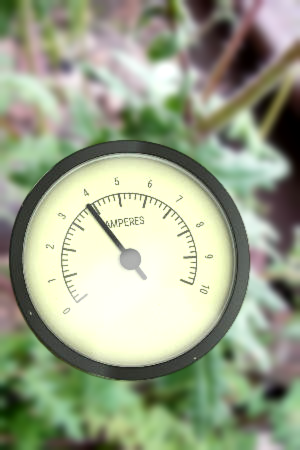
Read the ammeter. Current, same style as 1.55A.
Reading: 3.8A
